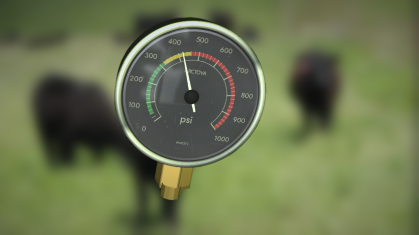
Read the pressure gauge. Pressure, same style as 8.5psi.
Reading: 420psi
